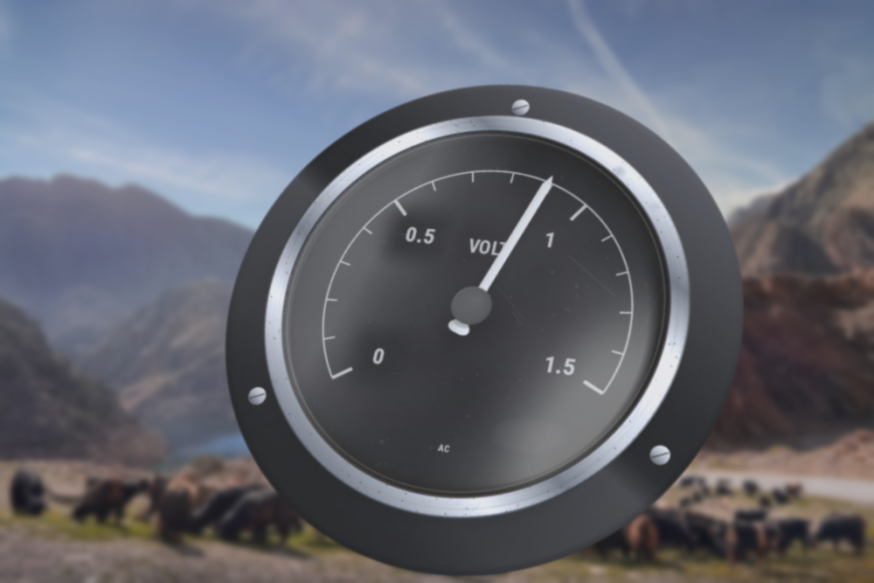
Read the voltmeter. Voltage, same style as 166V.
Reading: 0.9V
